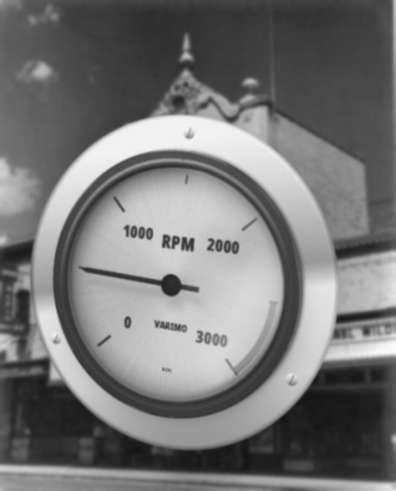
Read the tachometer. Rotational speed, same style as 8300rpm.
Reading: 500rpm
